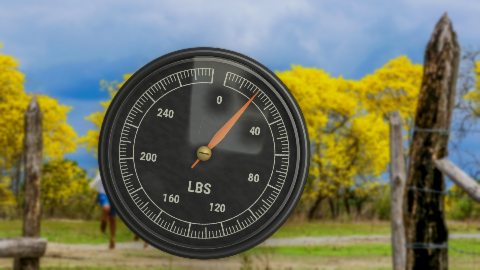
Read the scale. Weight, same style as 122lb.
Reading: 20lb
